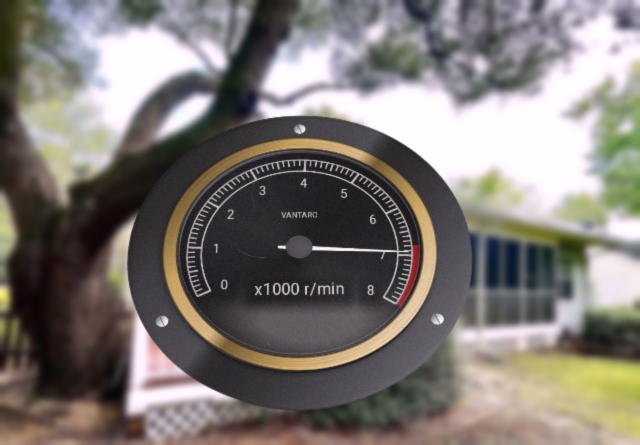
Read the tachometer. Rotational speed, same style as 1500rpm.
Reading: 7000rpm
